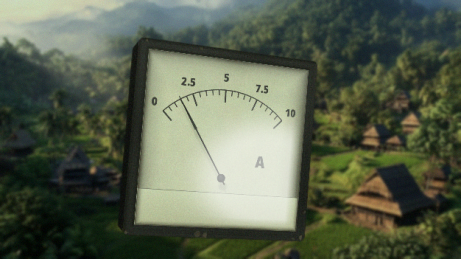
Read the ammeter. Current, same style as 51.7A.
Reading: 1.5A
